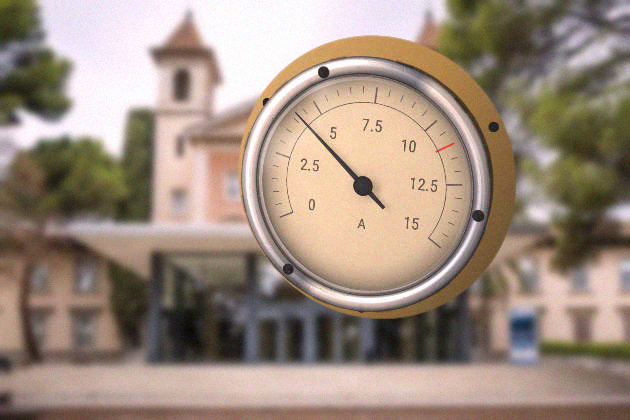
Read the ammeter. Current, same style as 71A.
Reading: 4.25A
